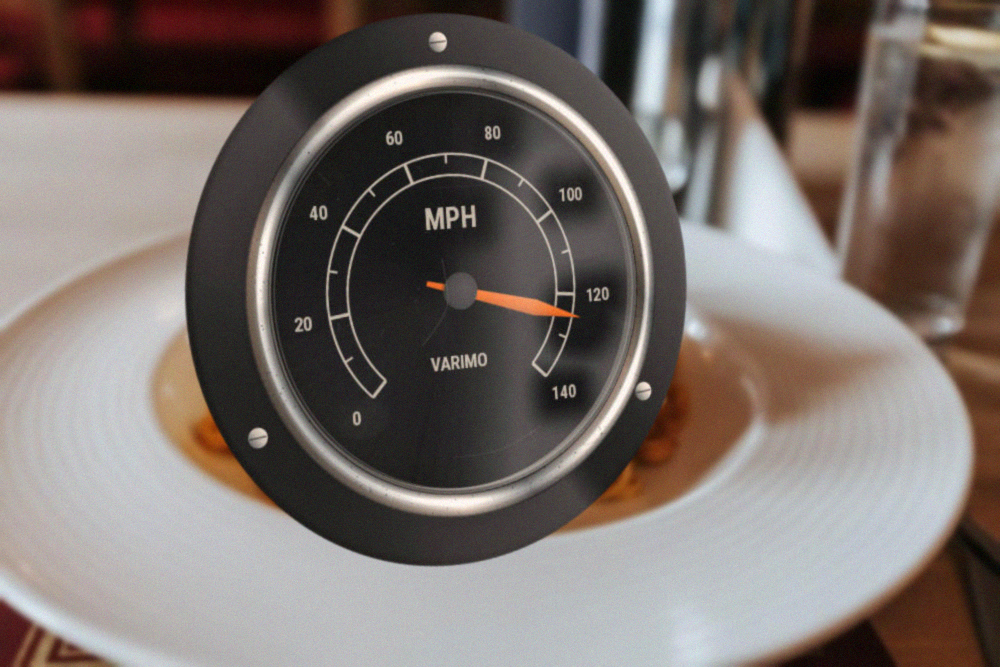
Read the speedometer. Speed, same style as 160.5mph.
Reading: 125mph
